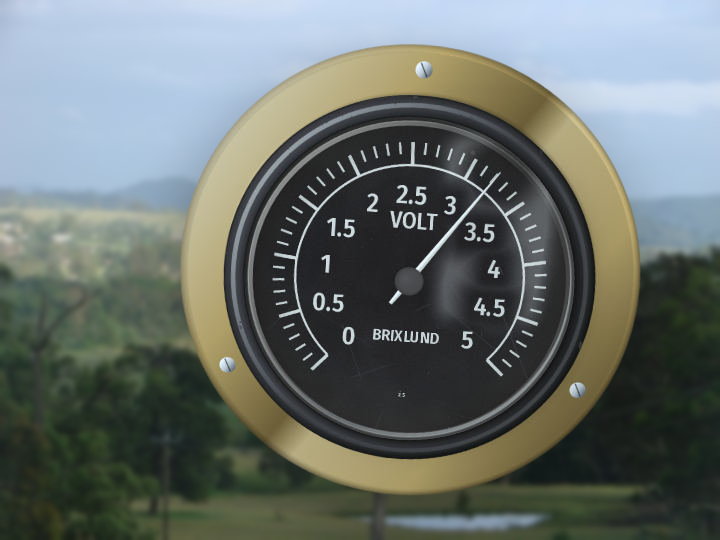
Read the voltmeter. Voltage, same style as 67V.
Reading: 3.2V
